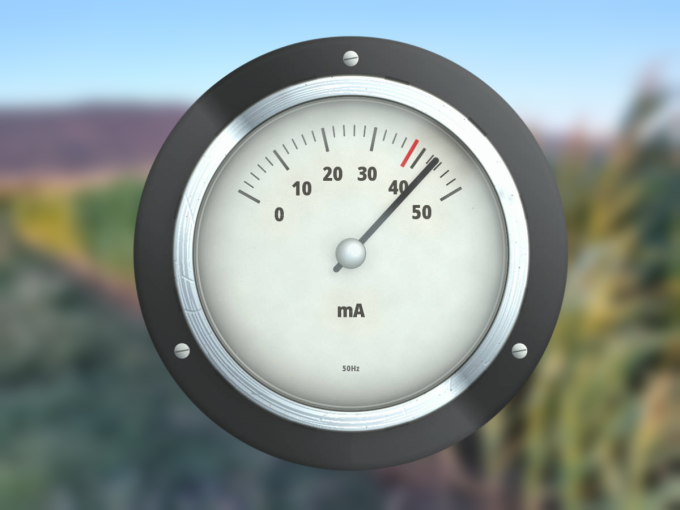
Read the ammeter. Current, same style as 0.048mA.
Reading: 43mA
